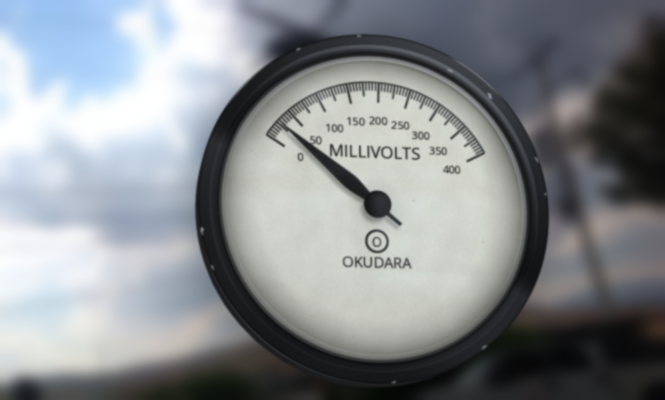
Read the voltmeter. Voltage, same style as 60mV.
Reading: 25mV
